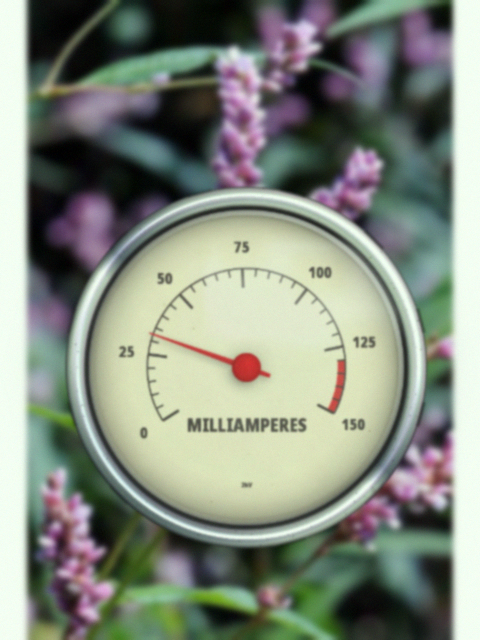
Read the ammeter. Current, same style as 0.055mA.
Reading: 32.5mA
